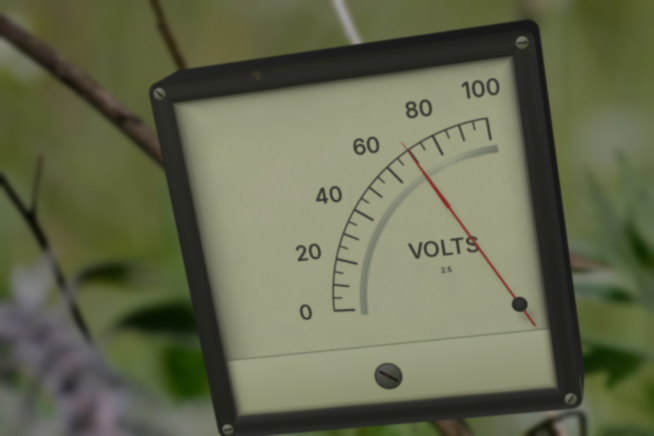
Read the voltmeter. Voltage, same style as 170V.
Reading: 70V
